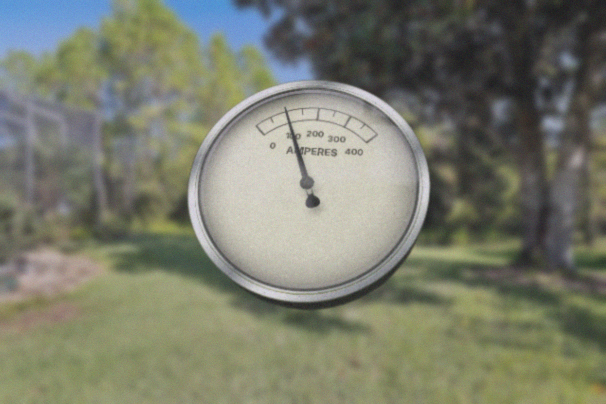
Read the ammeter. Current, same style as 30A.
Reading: 100A
